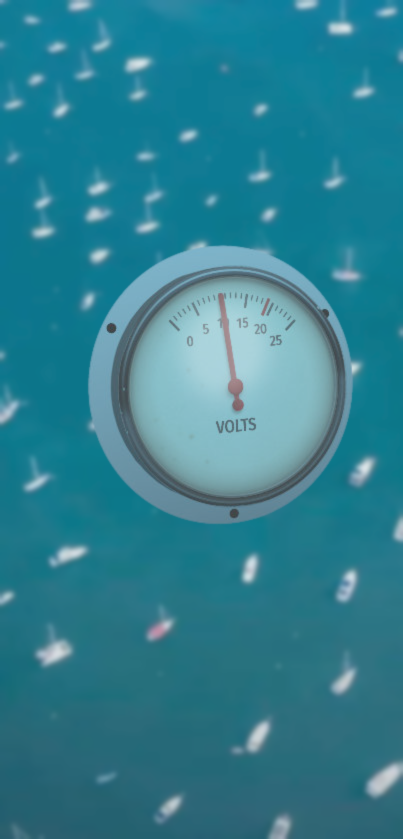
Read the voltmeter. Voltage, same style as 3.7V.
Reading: 10V
